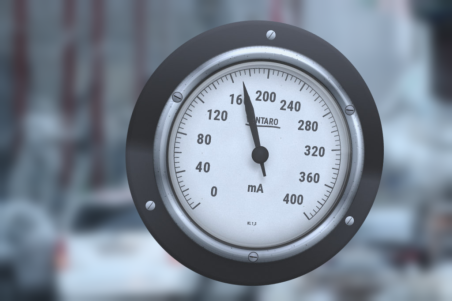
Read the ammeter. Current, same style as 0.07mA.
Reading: 170mA
